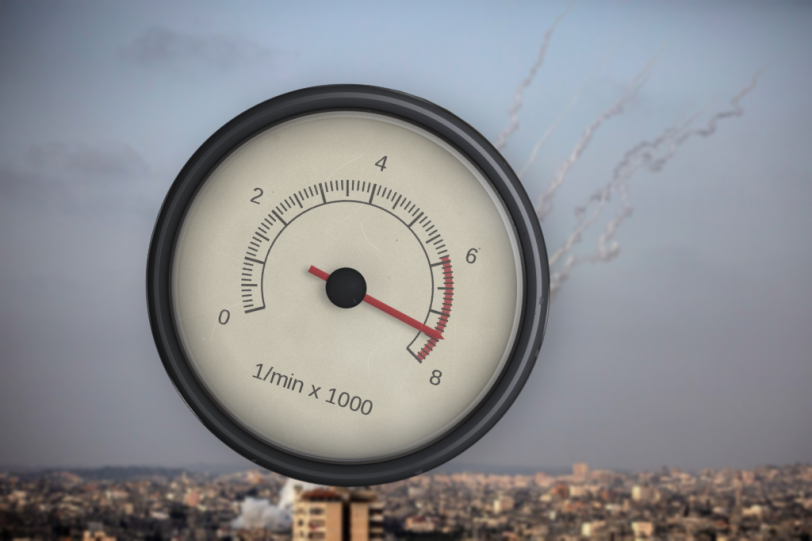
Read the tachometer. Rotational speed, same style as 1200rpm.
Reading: 7400rpm
